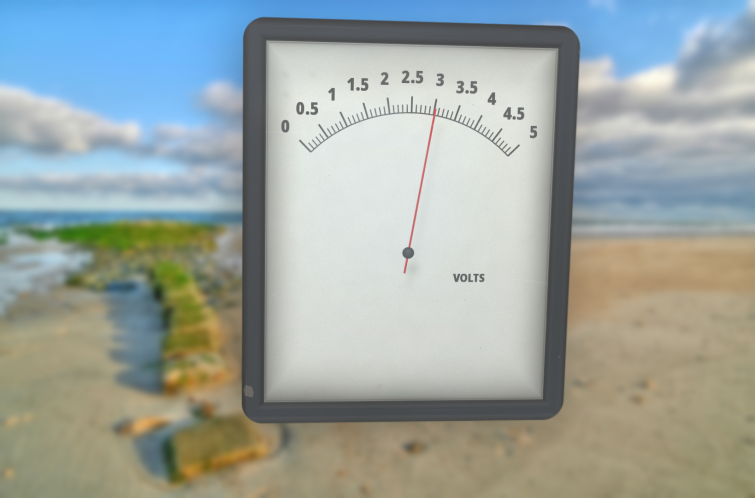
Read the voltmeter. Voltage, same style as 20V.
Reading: 3V
